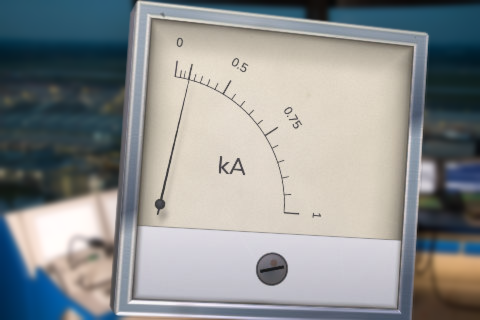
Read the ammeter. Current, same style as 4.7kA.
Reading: 0.25kA
